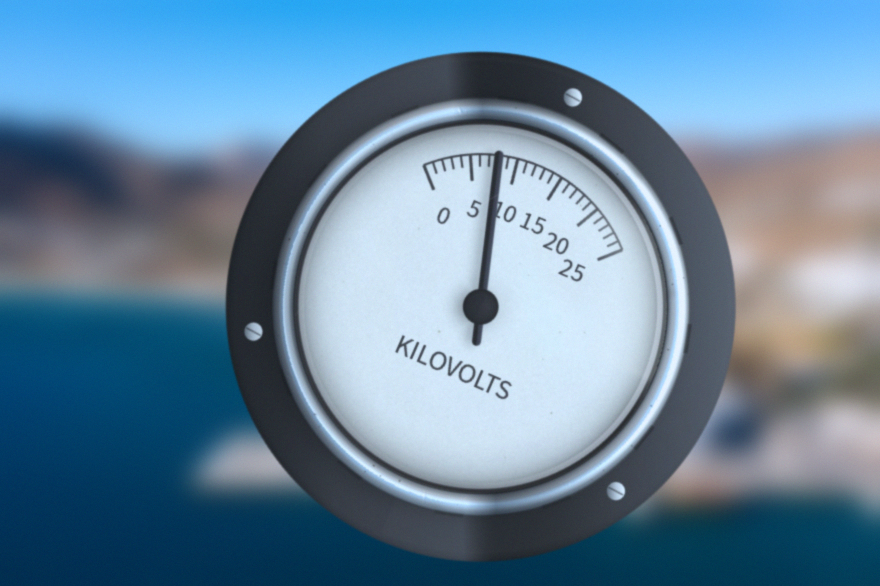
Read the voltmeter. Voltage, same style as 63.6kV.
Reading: 8kV
